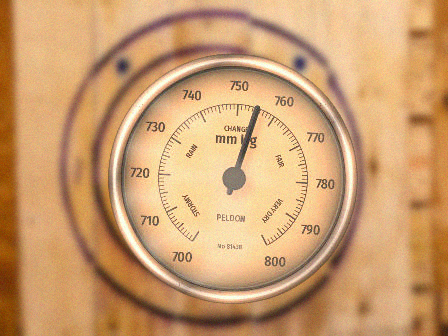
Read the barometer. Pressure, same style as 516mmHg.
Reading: 755mmHg
